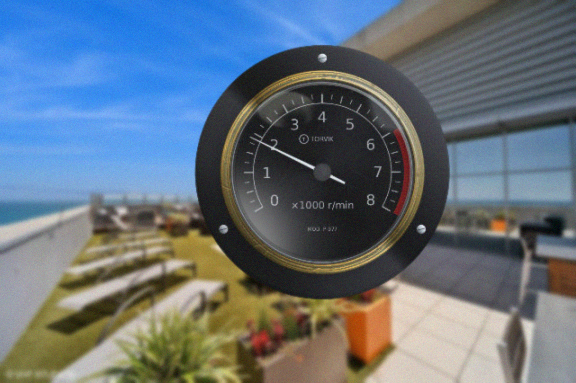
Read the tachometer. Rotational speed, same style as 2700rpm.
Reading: 1875rpm
